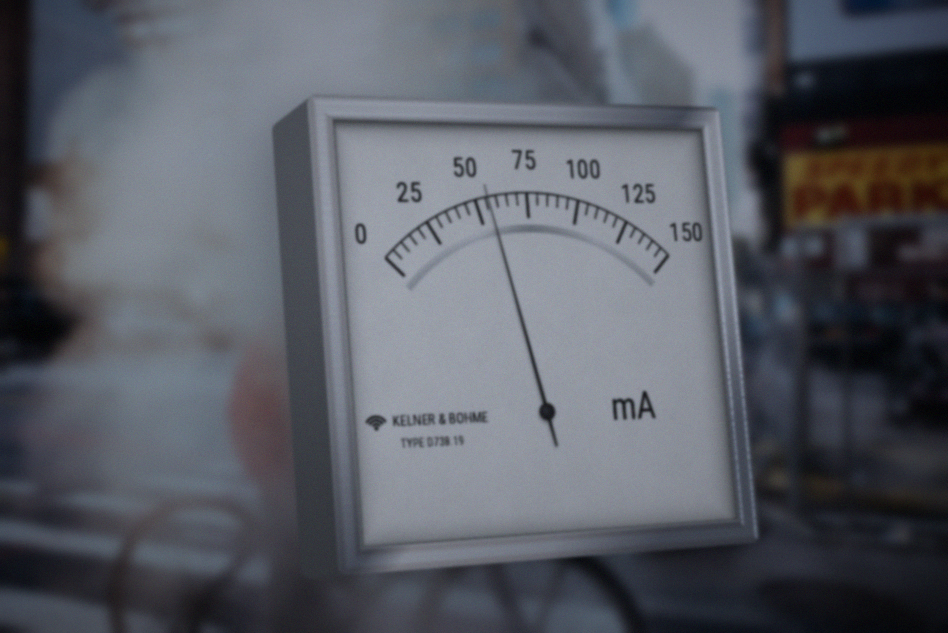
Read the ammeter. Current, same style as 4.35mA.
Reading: 55mA
